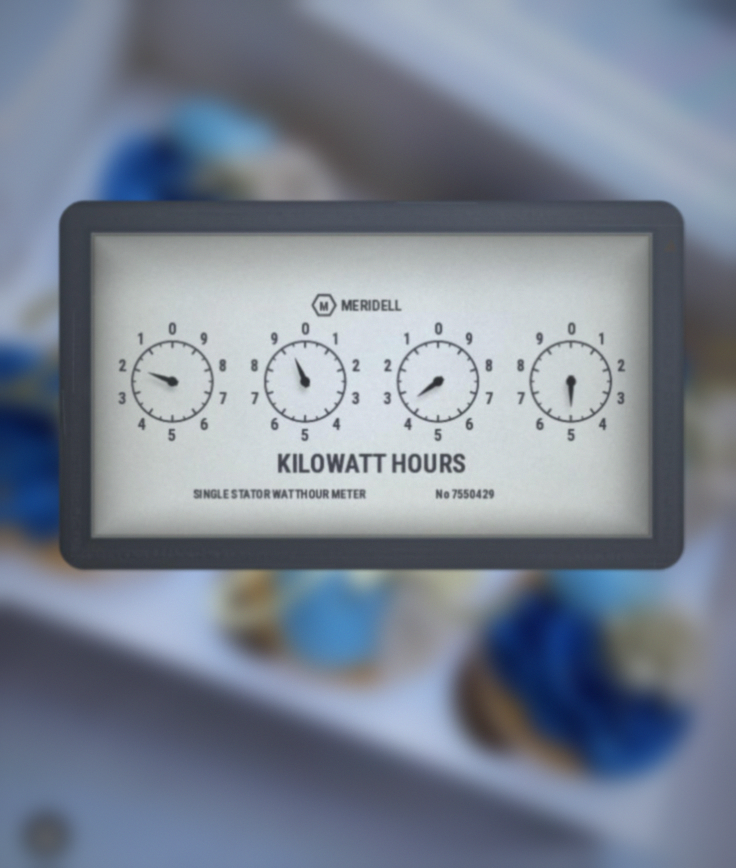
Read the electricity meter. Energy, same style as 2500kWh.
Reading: 1935kWh
